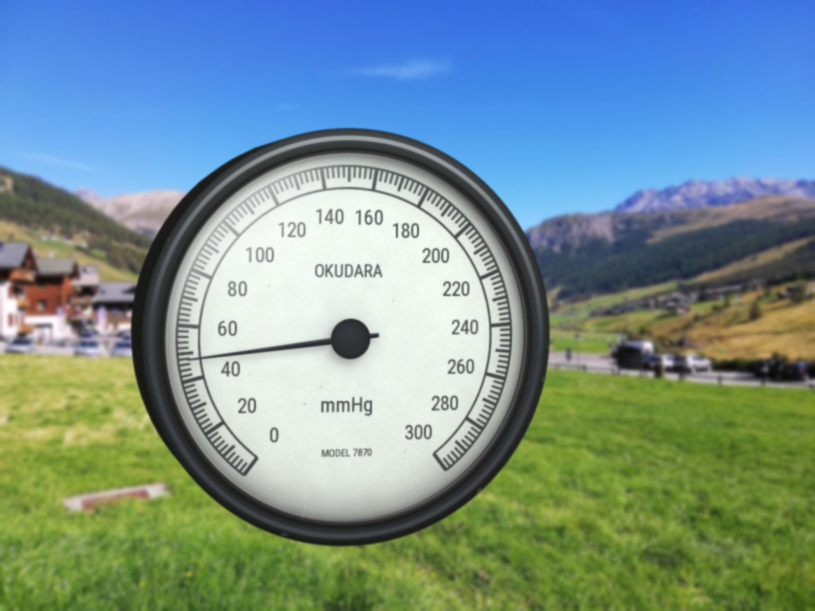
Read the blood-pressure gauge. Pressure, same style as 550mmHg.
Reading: 48mmHg
